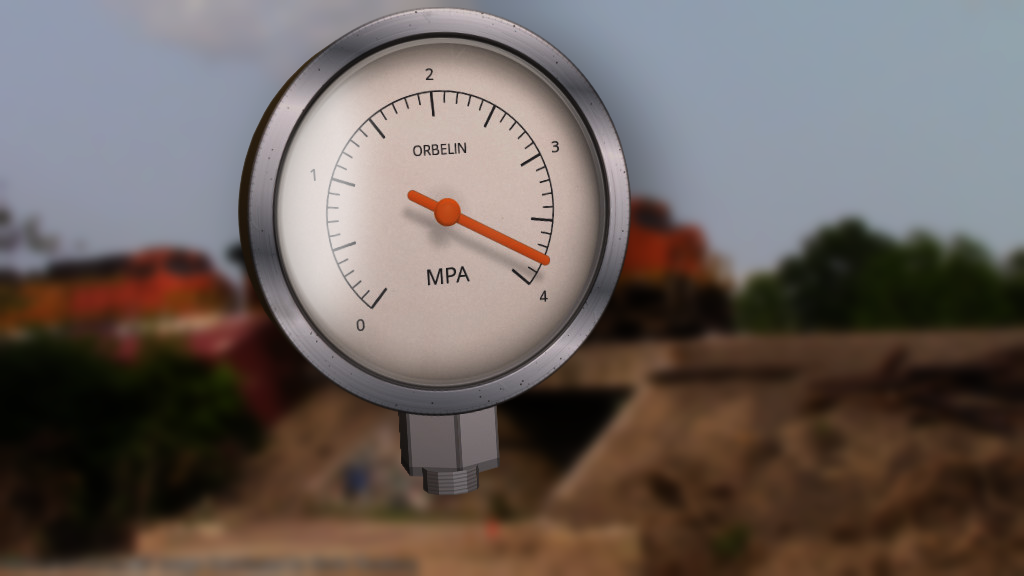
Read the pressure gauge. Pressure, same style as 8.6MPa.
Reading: 3.8MPa
